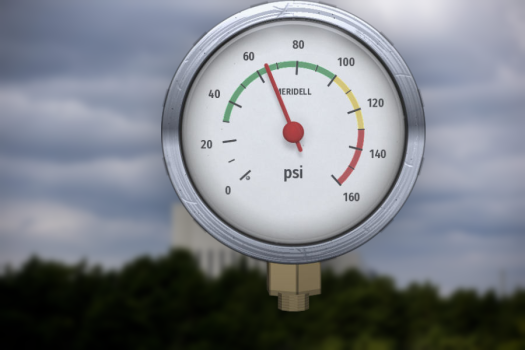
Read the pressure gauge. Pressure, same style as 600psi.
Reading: 65psi
